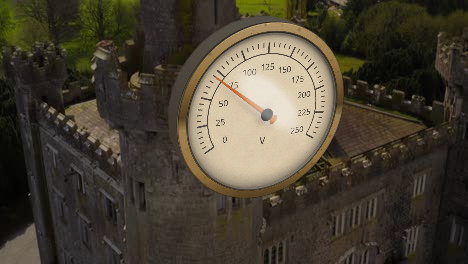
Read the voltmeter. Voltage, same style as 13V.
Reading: 70V
